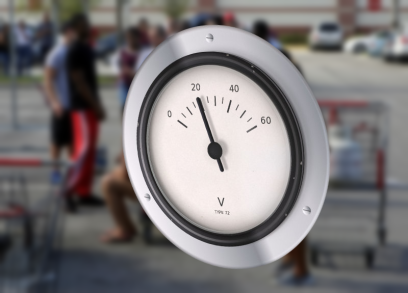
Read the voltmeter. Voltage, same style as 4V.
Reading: 20V
